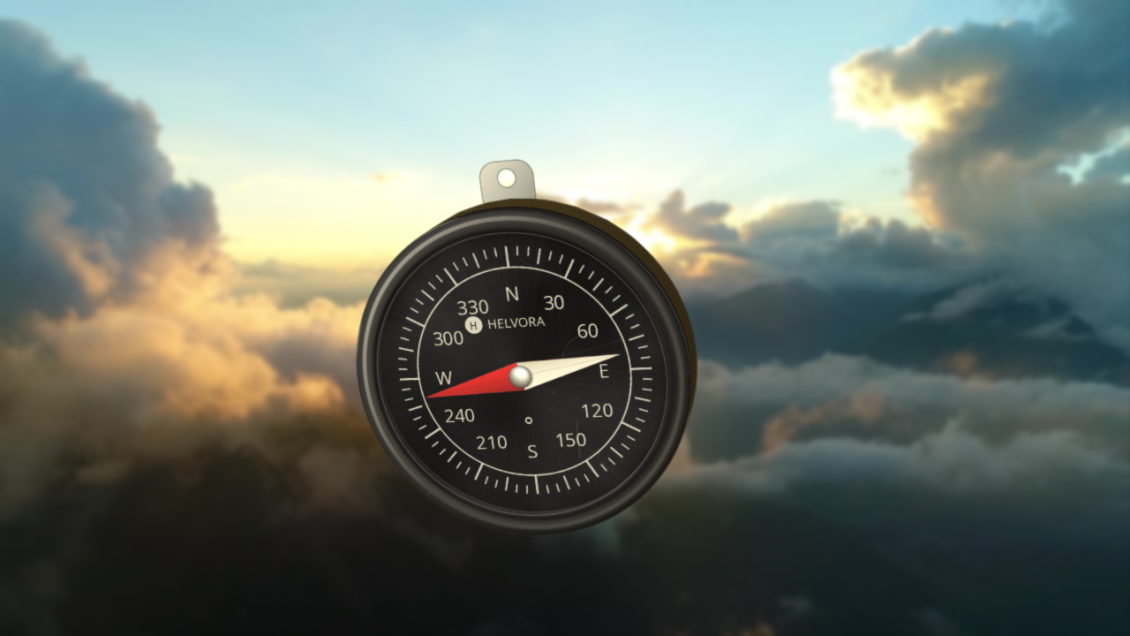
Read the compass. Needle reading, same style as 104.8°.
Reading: 260°
